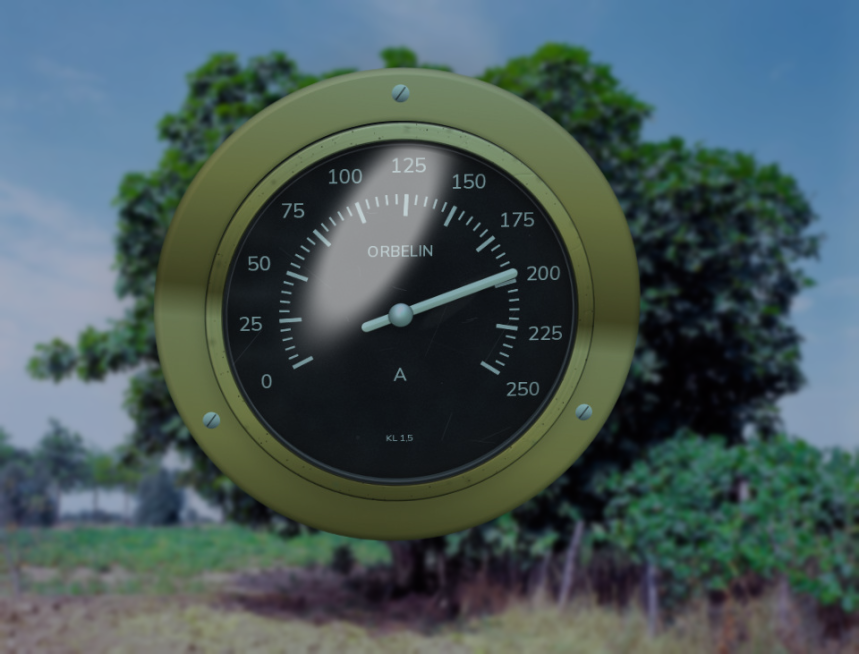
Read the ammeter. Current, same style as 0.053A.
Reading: 195A
